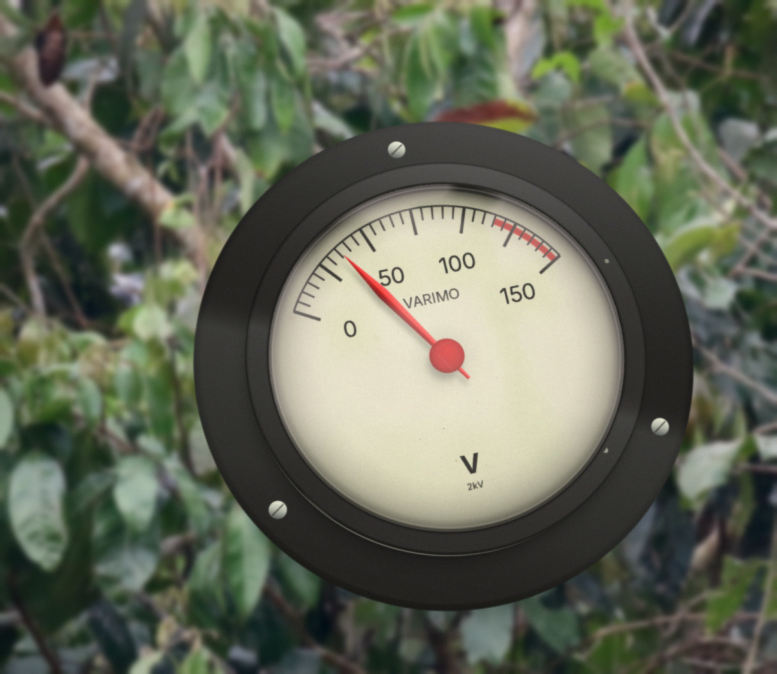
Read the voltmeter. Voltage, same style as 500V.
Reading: 35V
